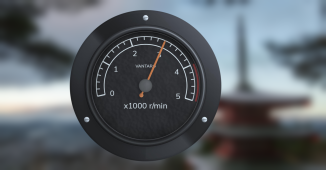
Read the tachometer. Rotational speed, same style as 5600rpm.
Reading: 3000rpm
